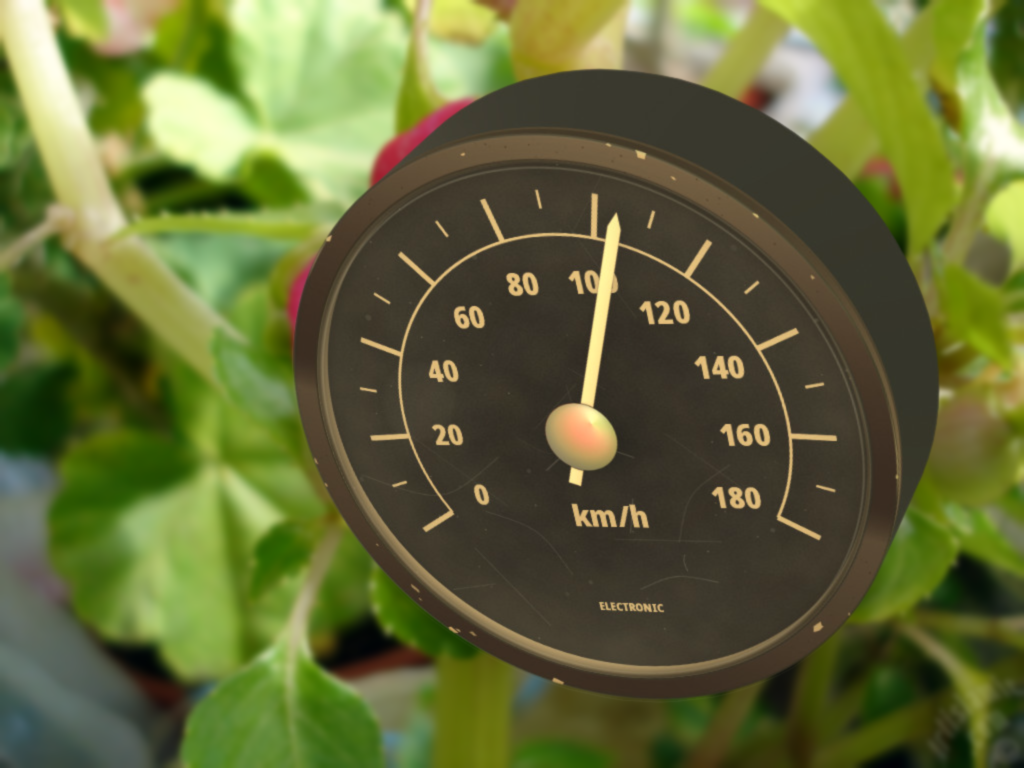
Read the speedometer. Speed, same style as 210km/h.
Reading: 105km/h
